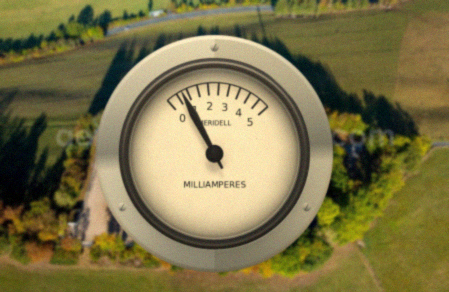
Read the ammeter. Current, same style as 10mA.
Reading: 0.75mA
